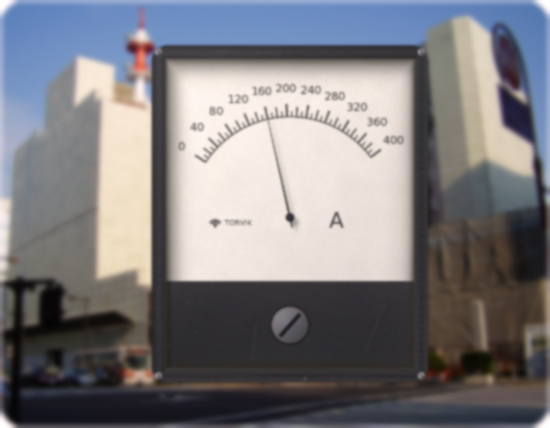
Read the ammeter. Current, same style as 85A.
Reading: 160A
